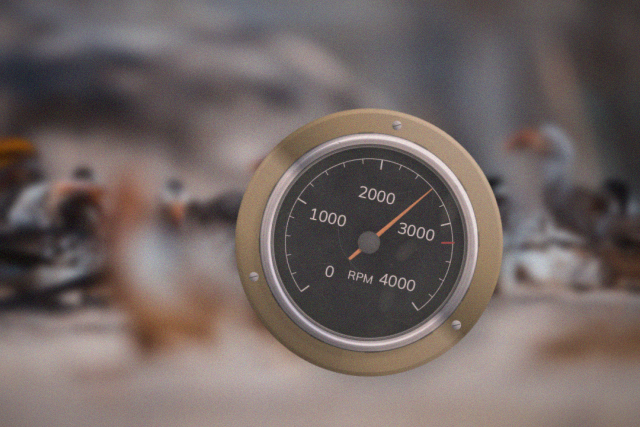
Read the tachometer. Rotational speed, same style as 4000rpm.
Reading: 2600rpm
